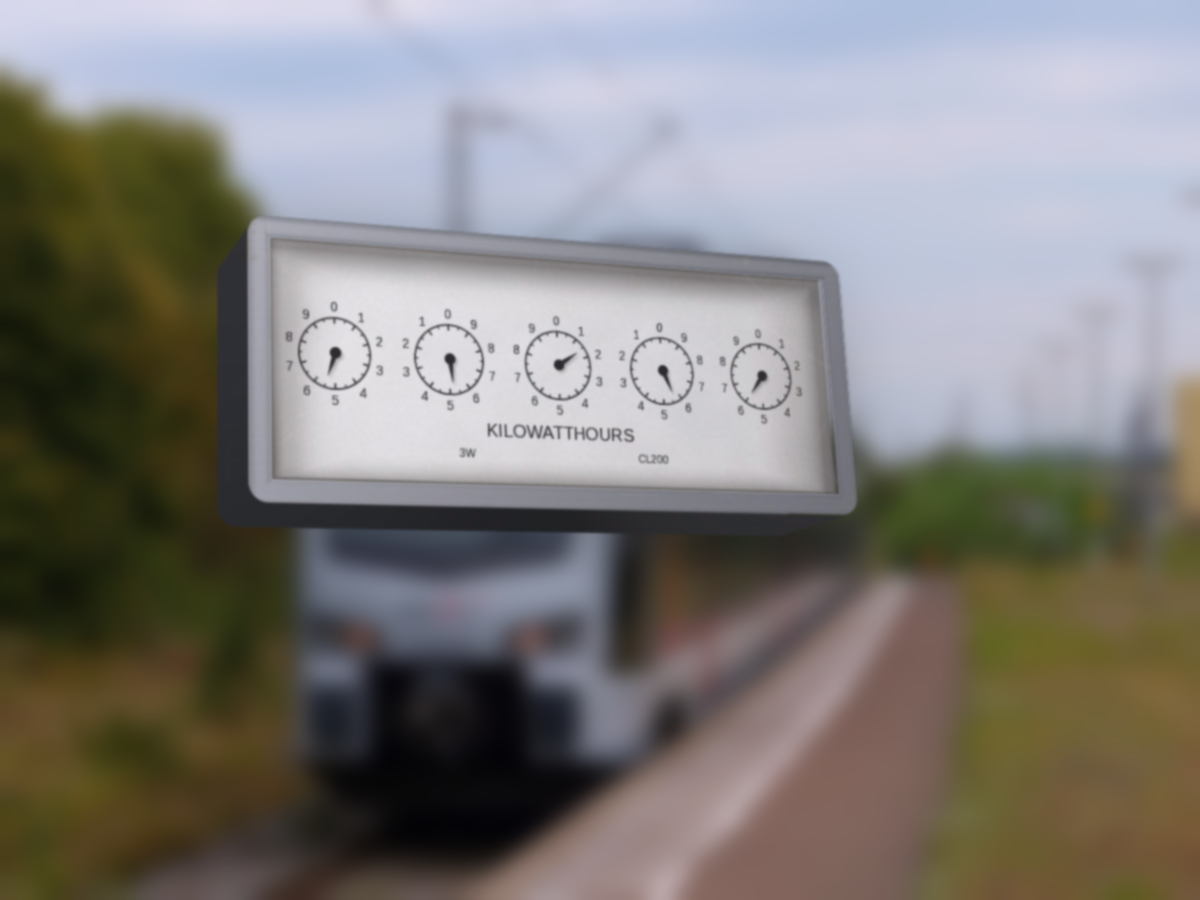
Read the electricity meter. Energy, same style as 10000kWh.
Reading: 55156kWh
